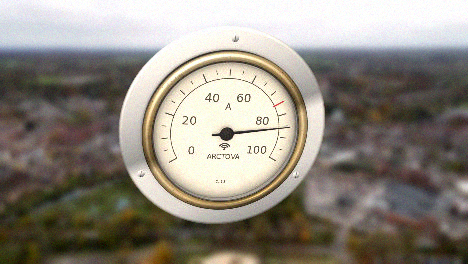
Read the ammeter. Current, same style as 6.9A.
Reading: 85A
